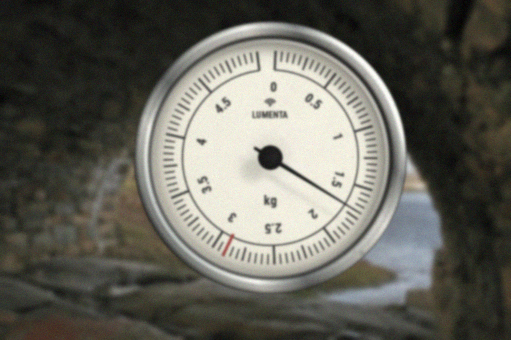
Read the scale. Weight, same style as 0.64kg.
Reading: 1.7kg
